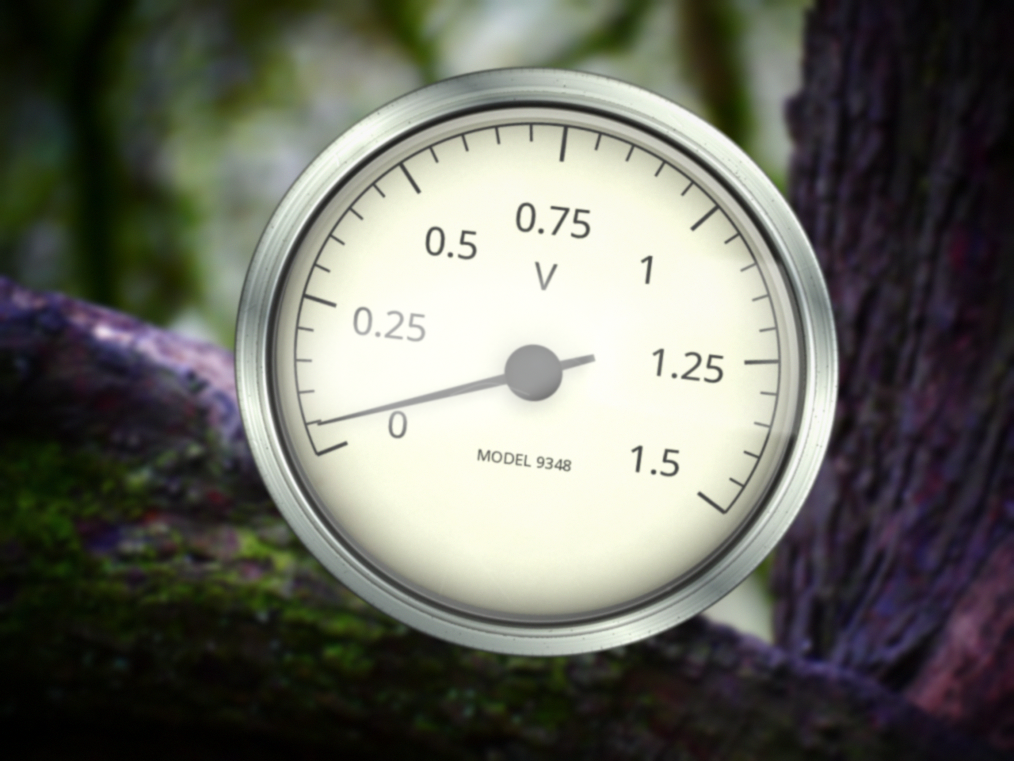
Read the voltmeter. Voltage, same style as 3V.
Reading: 0.05V
